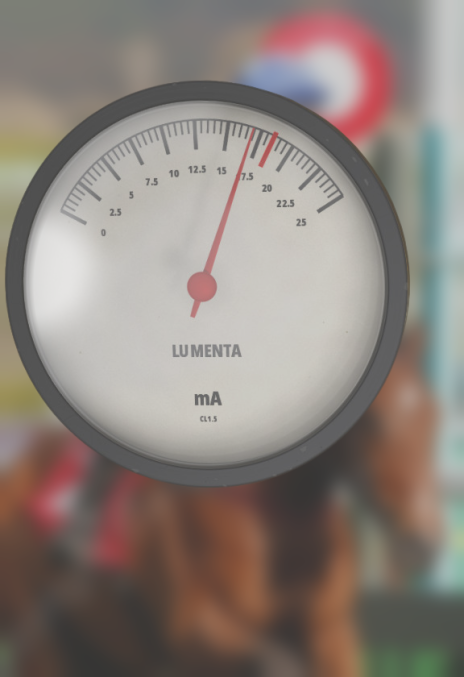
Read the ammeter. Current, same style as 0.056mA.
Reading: 17mA
